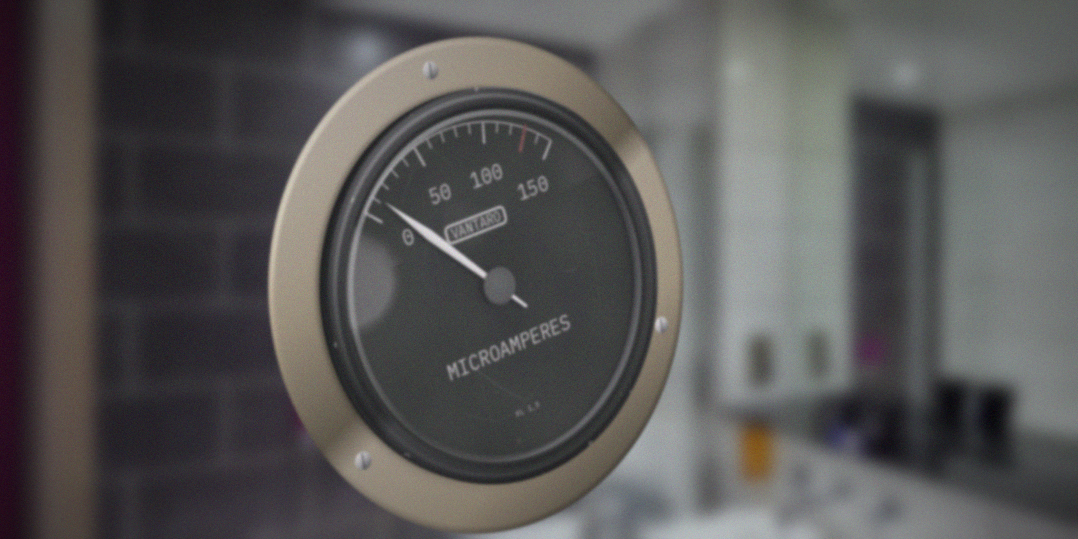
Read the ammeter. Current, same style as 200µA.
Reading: 10µA
